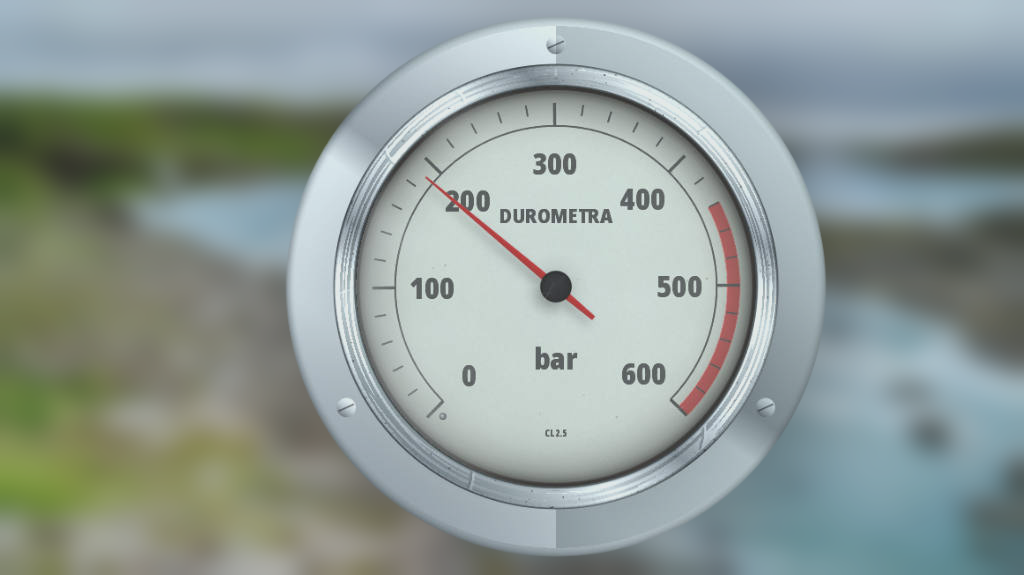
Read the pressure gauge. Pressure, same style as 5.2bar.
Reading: 190bar
